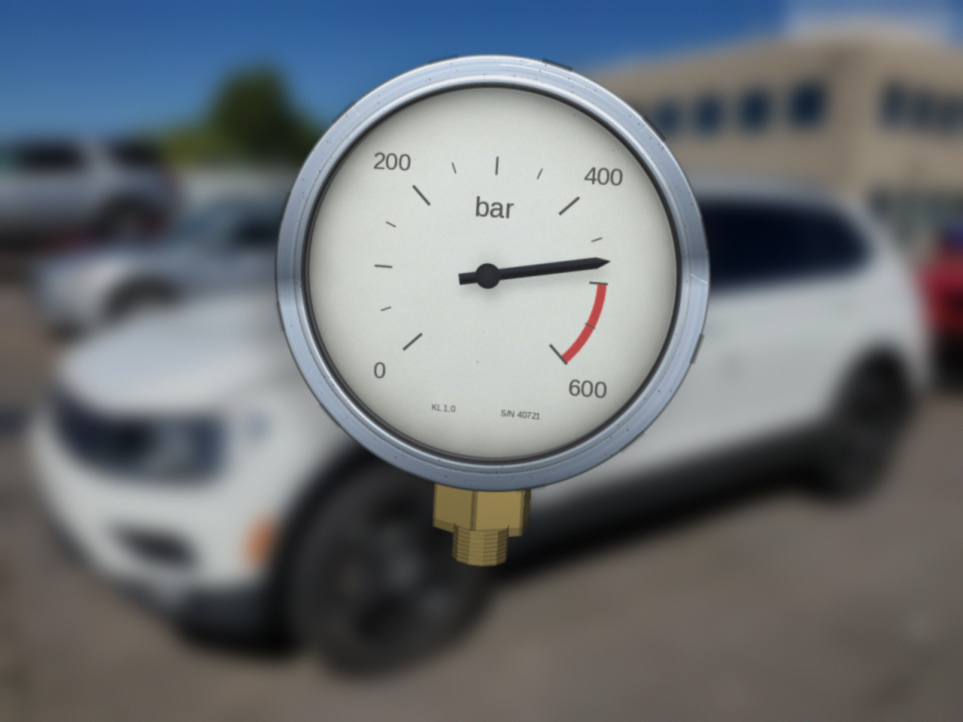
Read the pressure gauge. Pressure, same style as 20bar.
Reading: 475bar
